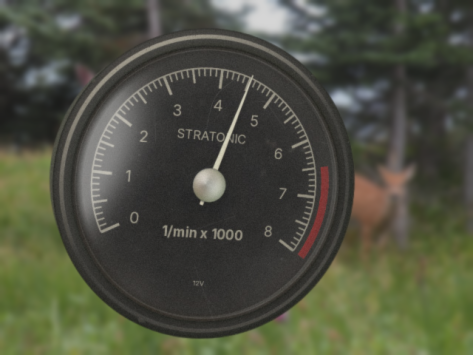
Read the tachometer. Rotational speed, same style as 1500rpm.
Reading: 4500rpm
